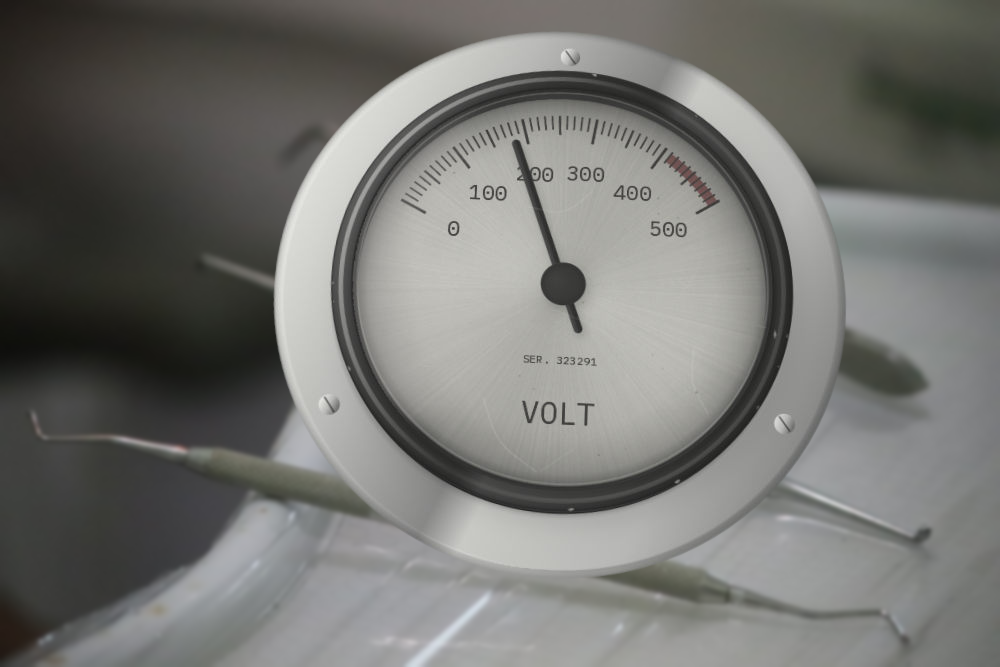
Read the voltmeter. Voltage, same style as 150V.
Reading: 180V
